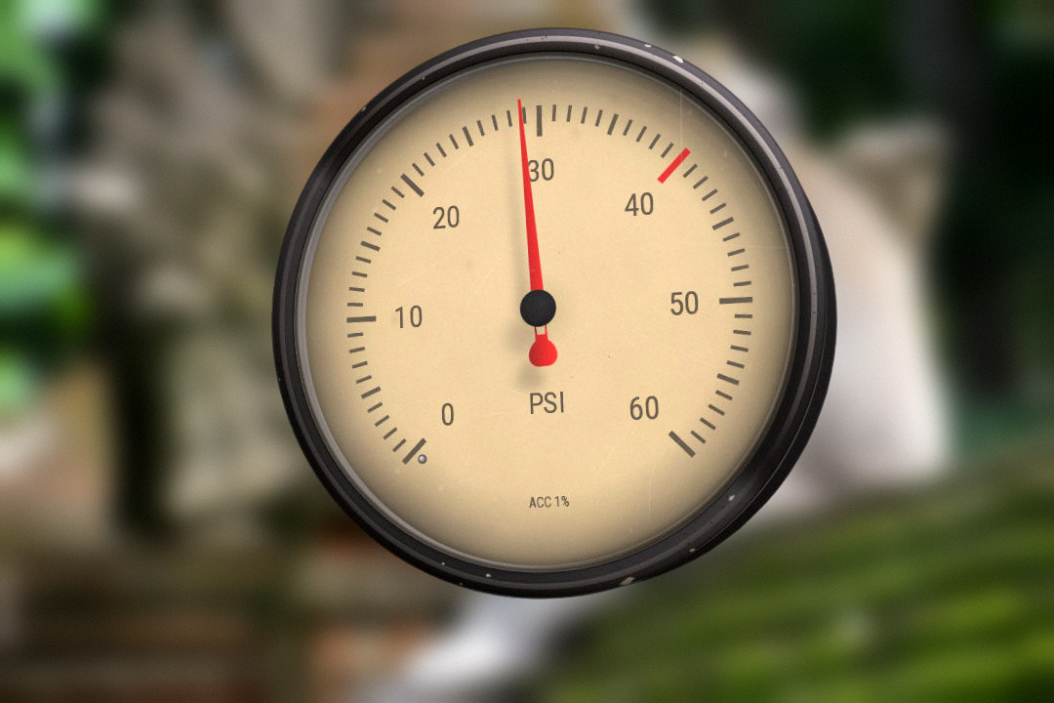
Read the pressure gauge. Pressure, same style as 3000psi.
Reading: 29psi
